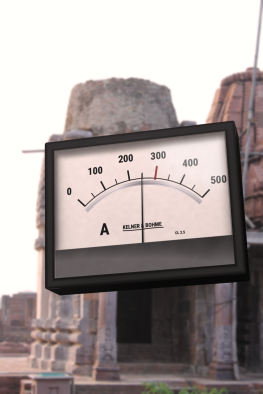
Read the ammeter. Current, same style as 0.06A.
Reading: 250A
